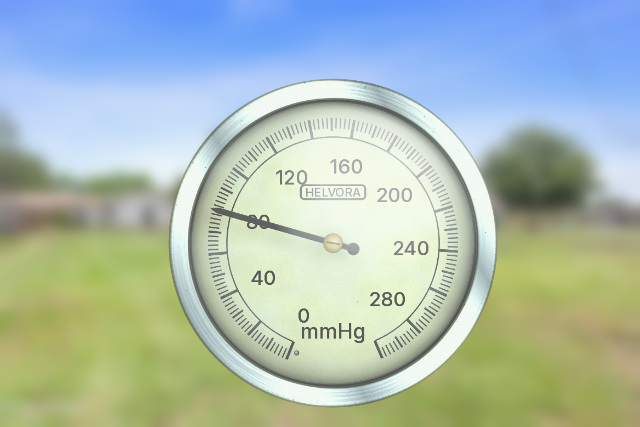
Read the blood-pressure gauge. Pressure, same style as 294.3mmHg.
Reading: 80mmHg
